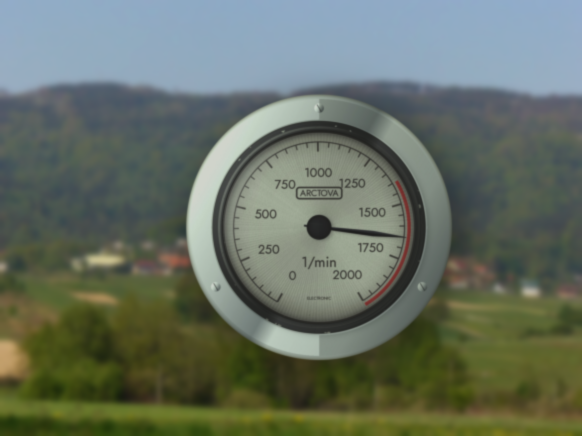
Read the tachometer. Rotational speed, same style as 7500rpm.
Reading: 1650rpm
